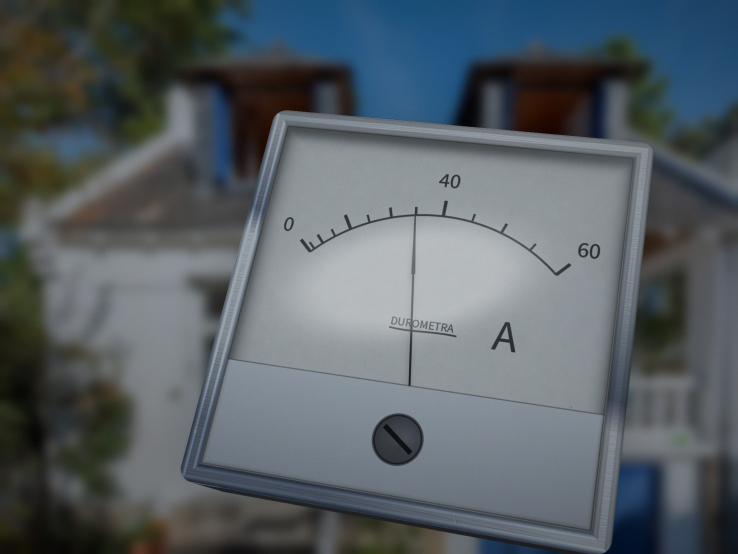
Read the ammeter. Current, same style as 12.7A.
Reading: 35A
